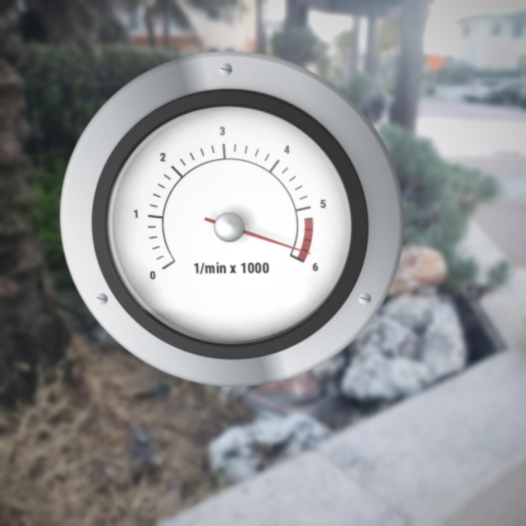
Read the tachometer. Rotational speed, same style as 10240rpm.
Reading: 5800rpm
